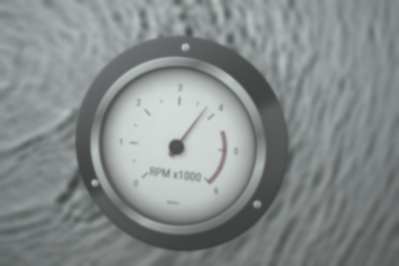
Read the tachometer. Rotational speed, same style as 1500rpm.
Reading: 3750rpm
